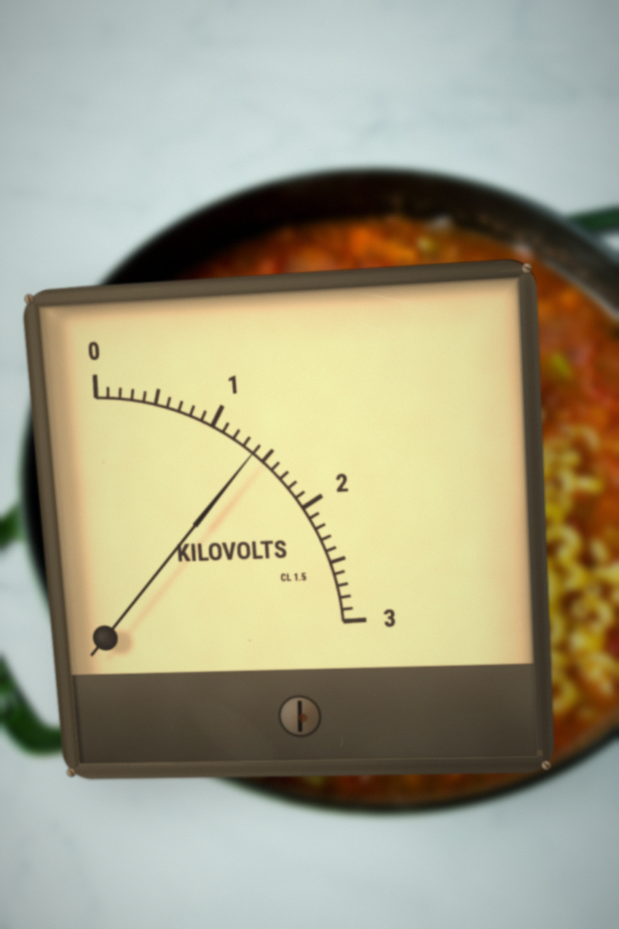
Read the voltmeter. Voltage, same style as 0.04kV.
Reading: 1.4kV
